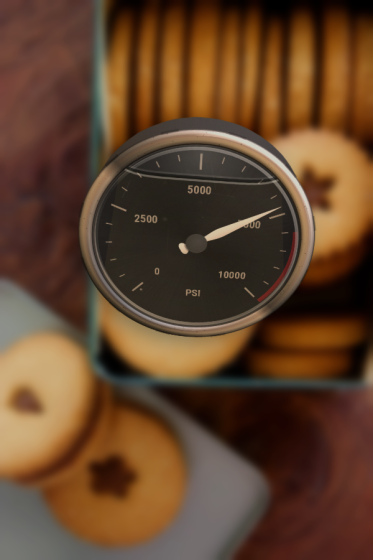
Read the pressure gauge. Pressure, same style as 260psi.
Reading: 7250psi
